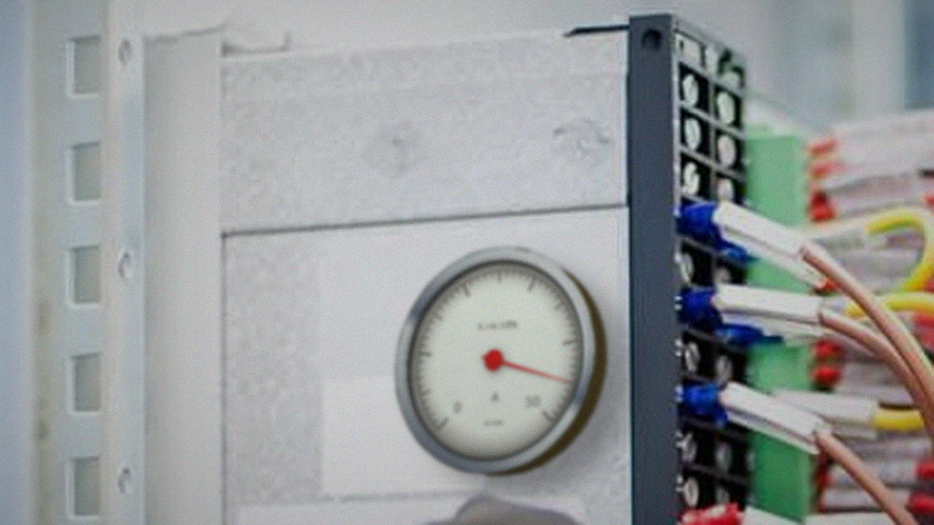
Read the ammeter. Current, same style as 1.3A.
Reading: 45A
